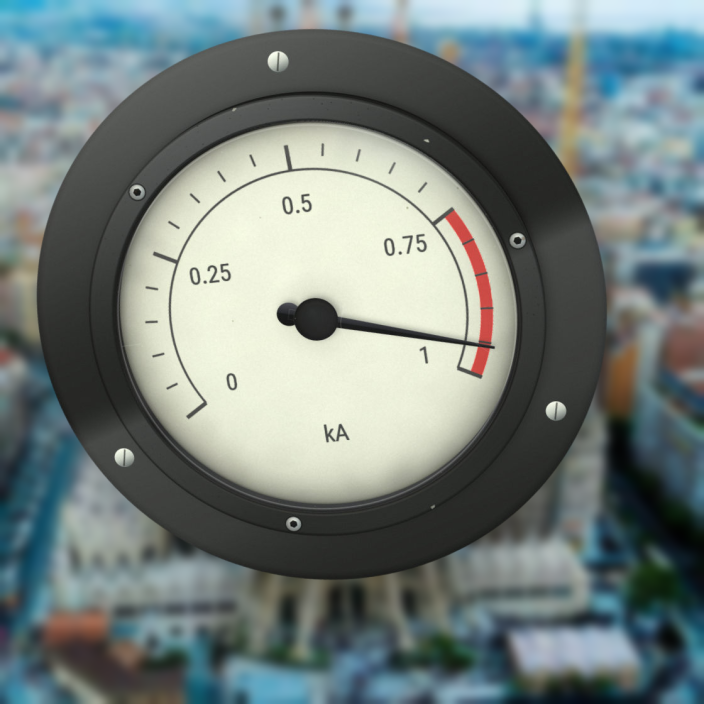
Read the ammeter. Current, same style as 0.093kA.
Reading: 0.95kA
